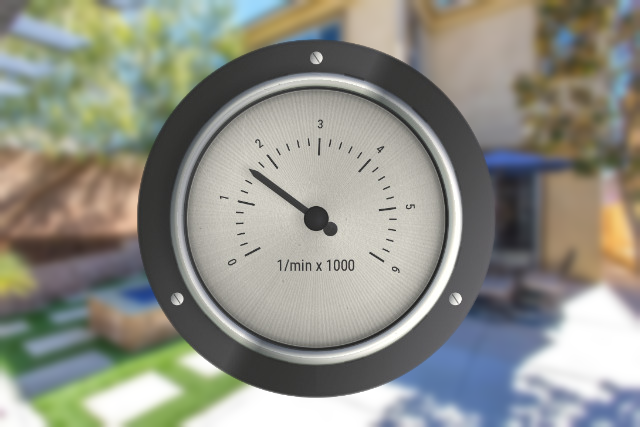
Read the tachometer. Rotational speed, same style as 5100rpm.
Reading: 1600rpm
